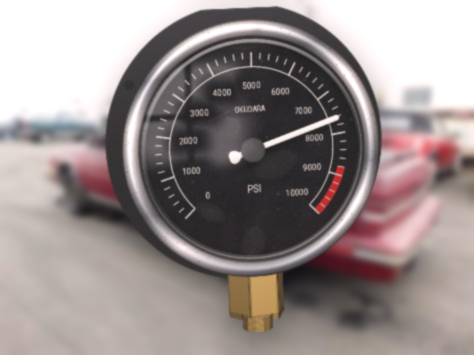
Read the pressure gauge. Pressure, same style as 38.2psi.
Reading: 7600psi
